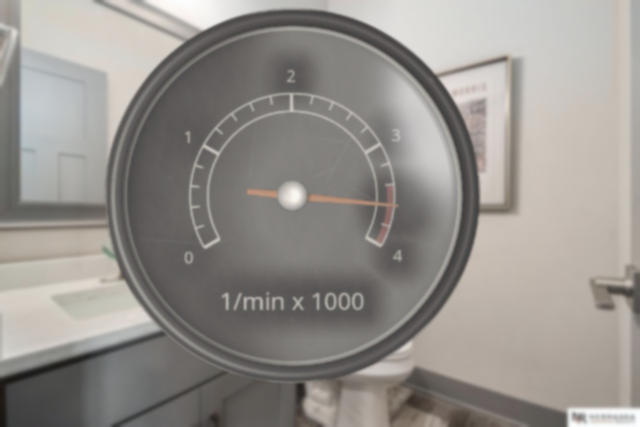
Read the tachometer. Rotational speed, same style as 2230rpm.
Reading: 3600rpm
